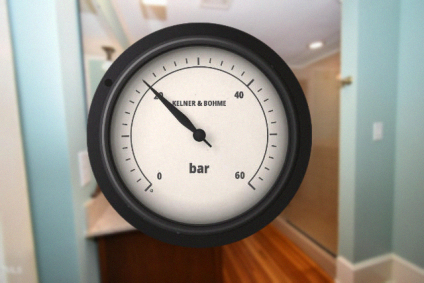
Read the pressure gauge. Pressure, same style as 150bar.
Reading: 20bar
